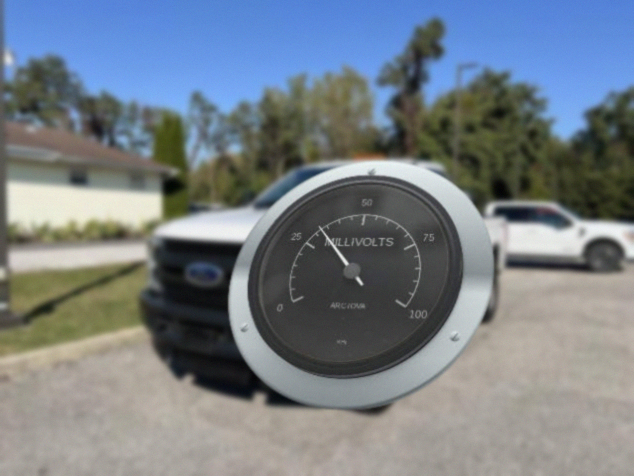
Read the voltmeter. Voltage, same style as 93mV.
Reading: 32.5mV
